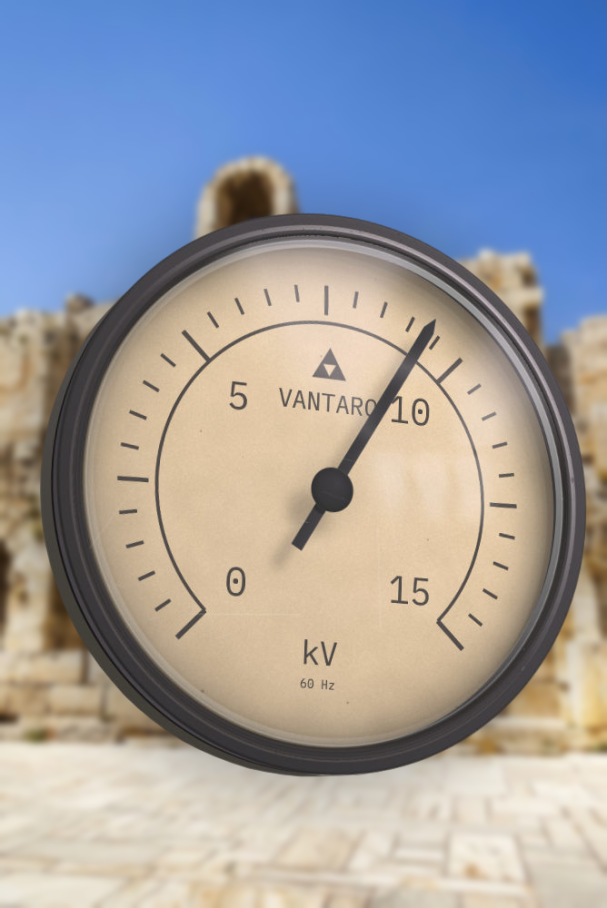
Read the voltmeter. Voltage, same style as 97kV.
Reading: 9.25kV
